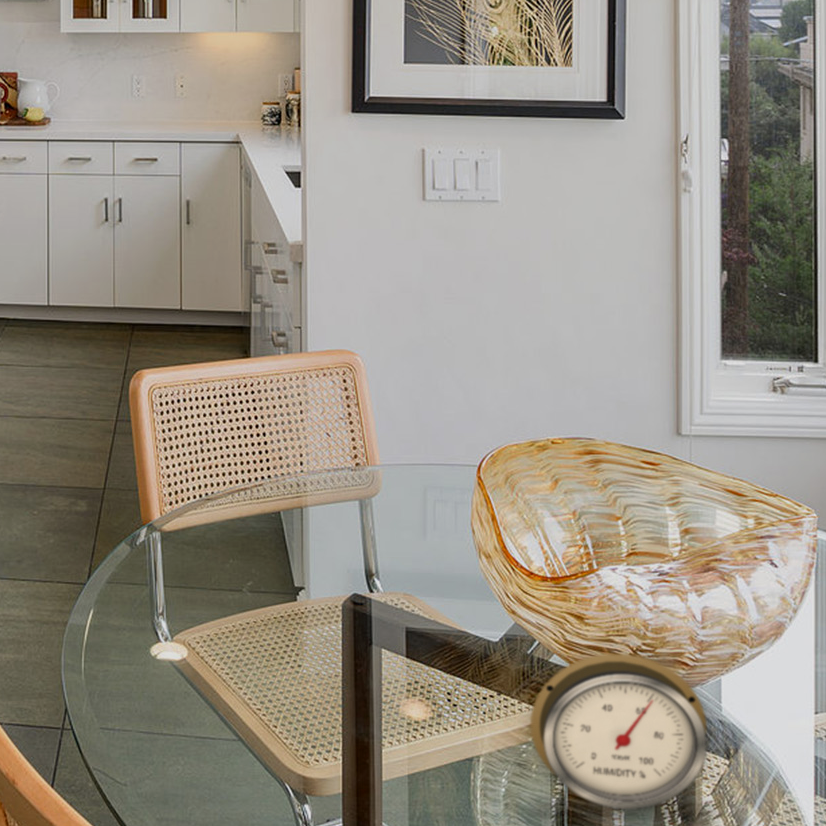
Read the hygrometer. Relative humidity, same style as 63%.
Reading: 60%
